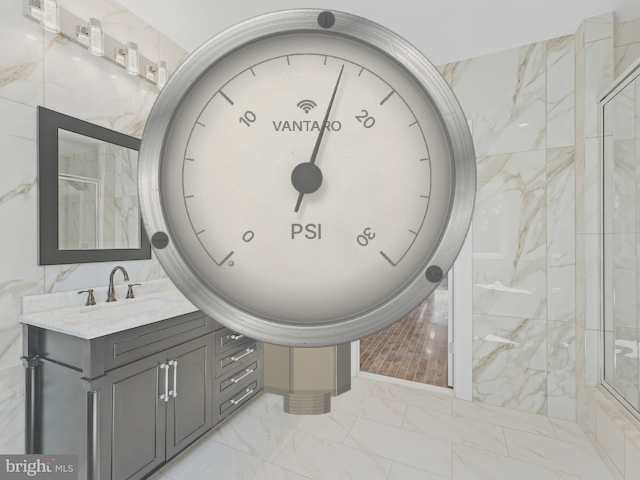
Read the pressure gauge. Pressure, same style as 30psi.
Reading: 17psi
